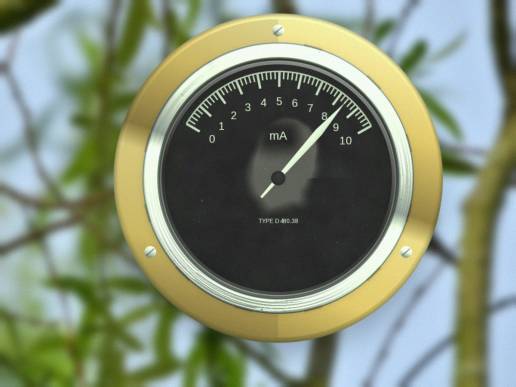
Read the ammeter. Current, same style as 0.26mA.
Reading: 8.4mA
